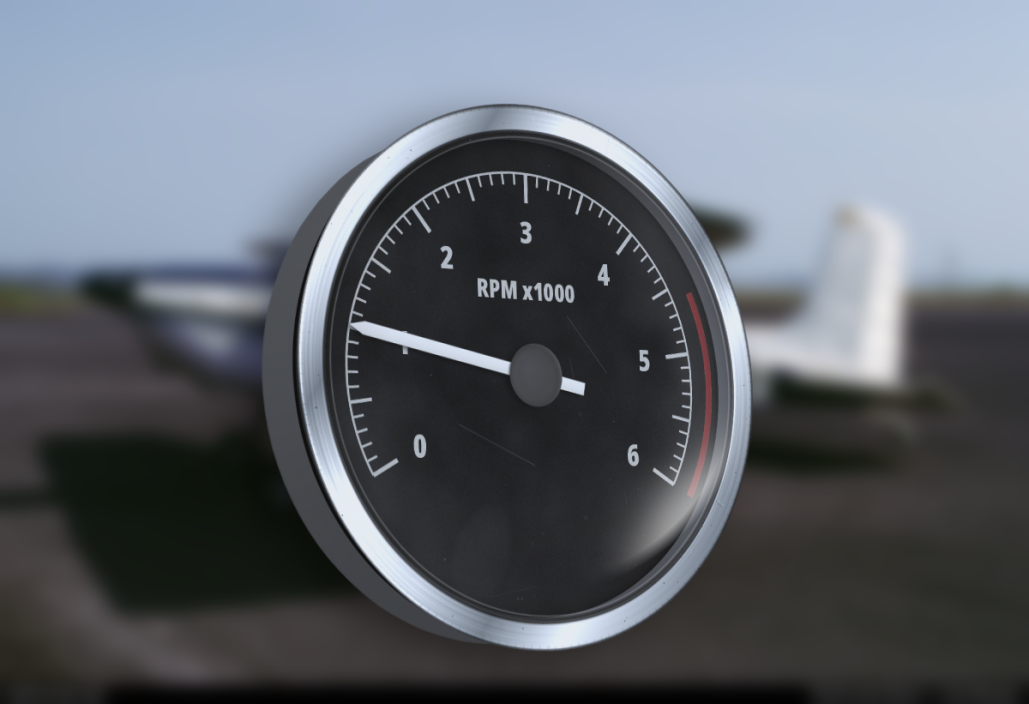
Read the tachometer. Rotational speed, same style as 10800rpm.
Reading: 1000rpm
